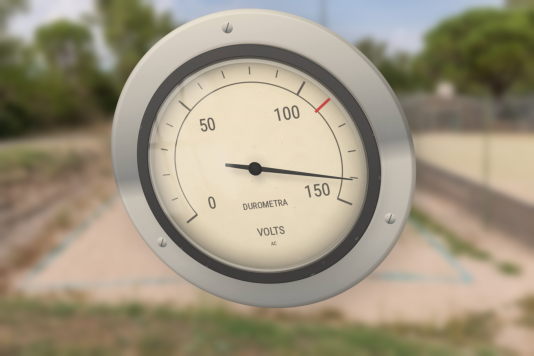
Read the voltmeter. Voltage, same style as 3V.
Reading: 140V
